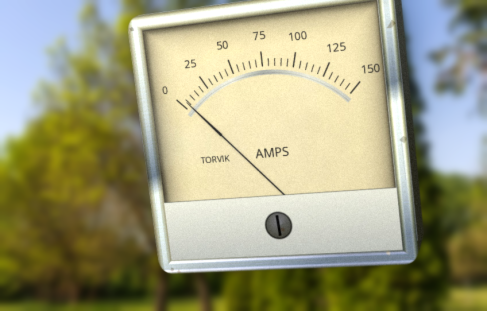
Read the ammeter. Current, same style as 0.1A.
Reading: 5A
